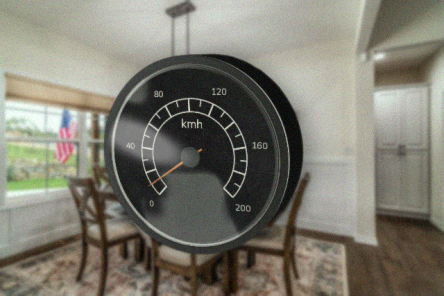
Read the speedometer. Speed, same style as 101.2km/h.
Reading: 10km/h
